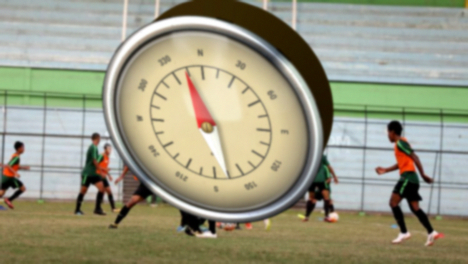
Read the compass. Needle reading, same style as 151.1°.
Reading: 345°
